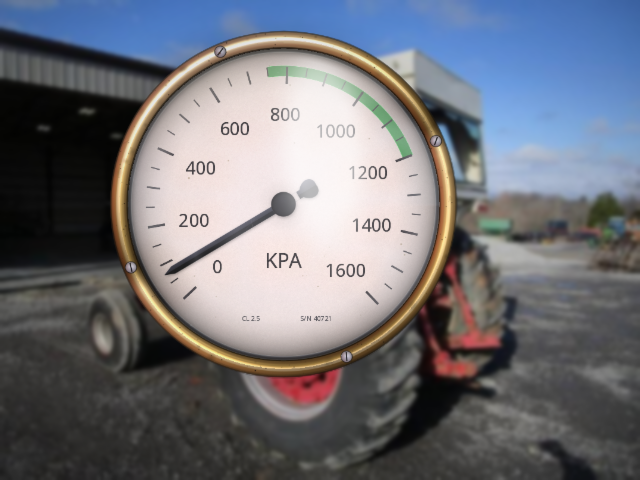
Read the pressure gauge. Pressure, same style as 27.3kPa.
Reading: 75kPa
